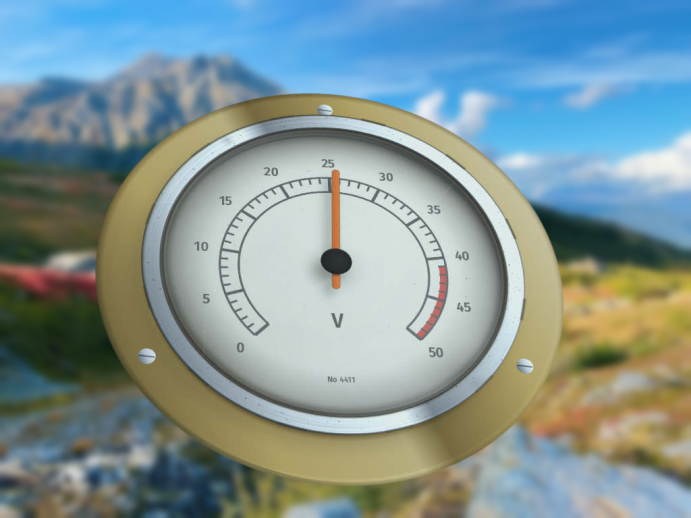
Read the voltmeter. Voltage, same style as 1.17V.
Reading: 25.5V
